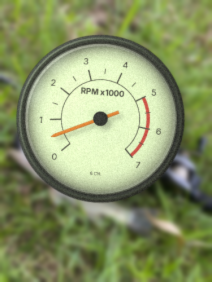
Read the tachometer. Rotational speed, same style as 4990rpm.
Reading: 500rpm
